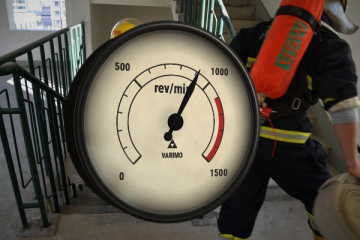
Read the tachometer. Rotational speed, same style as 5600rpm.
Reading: 900rpm
